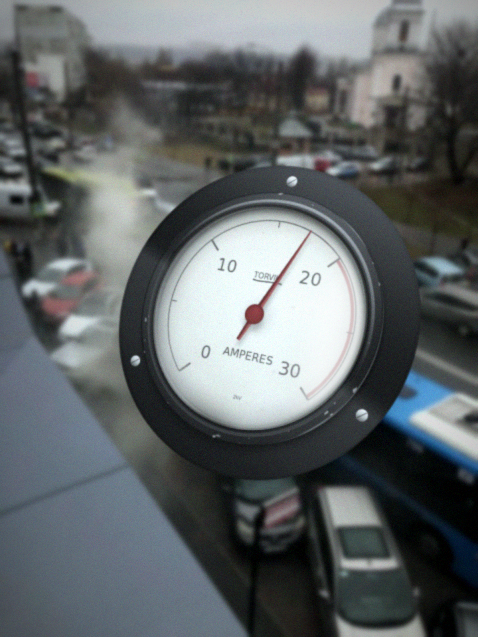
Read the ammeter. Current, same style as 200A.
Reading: 17.5A
